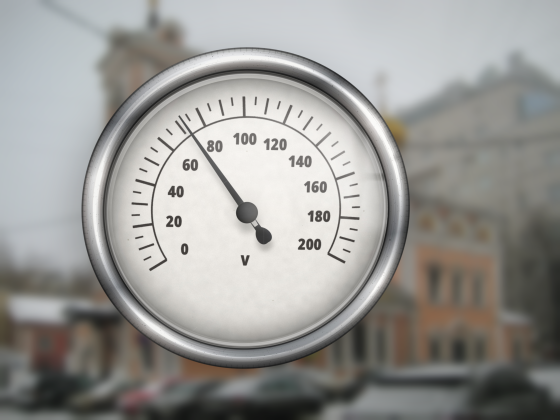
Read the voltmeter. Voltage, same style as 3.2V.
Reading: 72.5V
